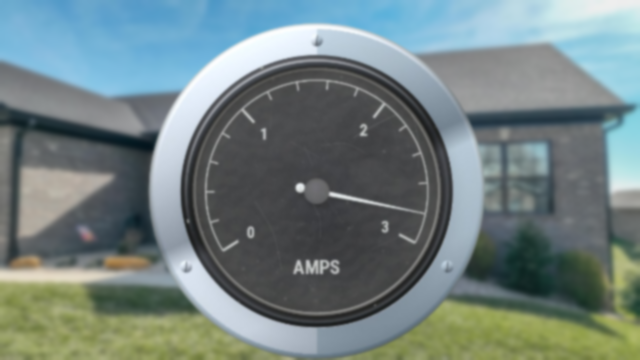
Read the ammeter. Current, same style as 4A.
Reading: 2.8A
